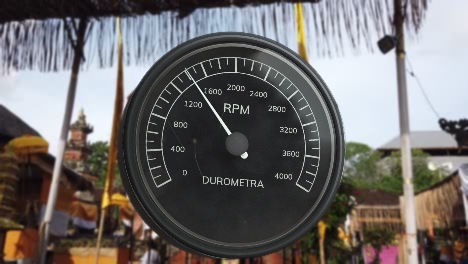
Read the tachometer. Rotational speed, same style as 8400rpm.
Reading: 1400rpm
